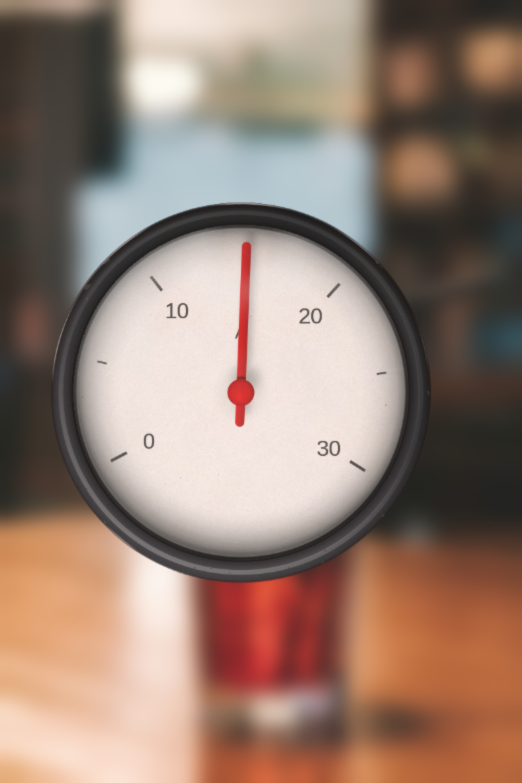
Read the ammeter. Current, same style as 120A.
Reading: 15A
